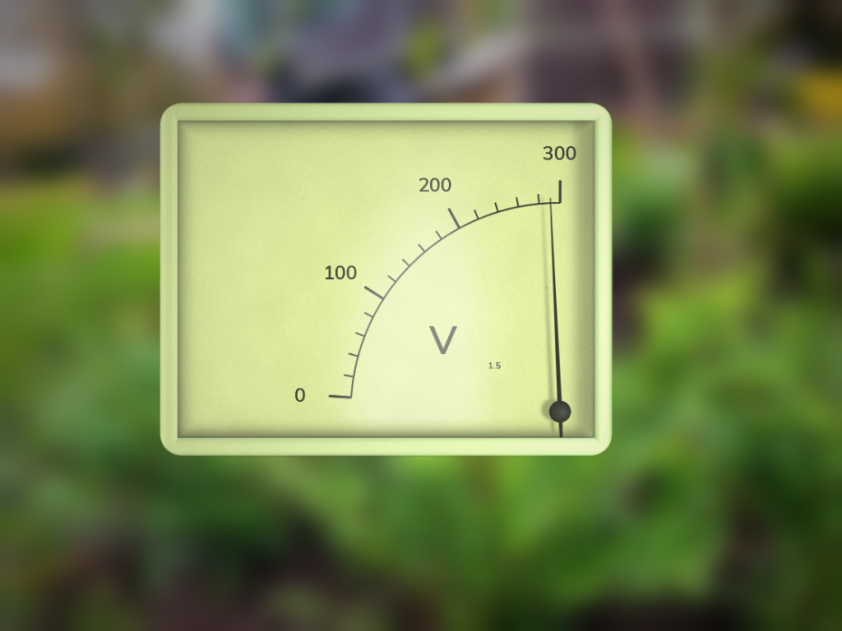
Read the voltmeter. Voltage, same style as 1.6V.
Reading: 290V
